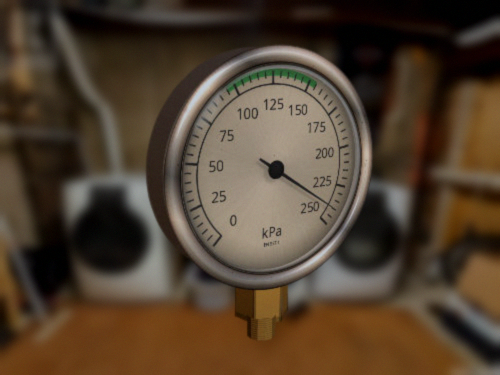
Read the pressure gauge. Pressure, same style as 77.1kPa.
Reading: 240kPa
